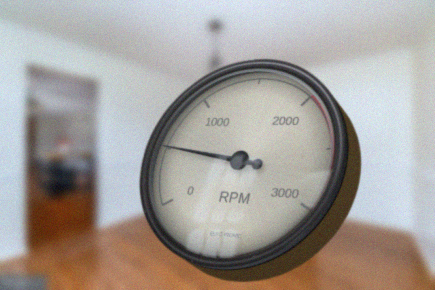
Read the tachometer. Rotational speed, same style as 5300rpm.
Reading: 500rpm
